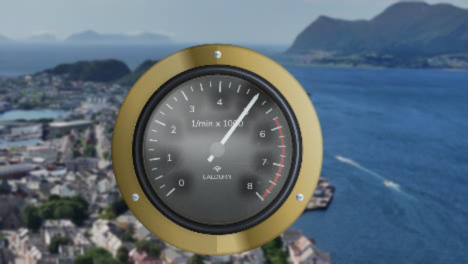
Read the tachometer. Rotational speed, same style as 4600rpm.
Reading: 5000rpm
